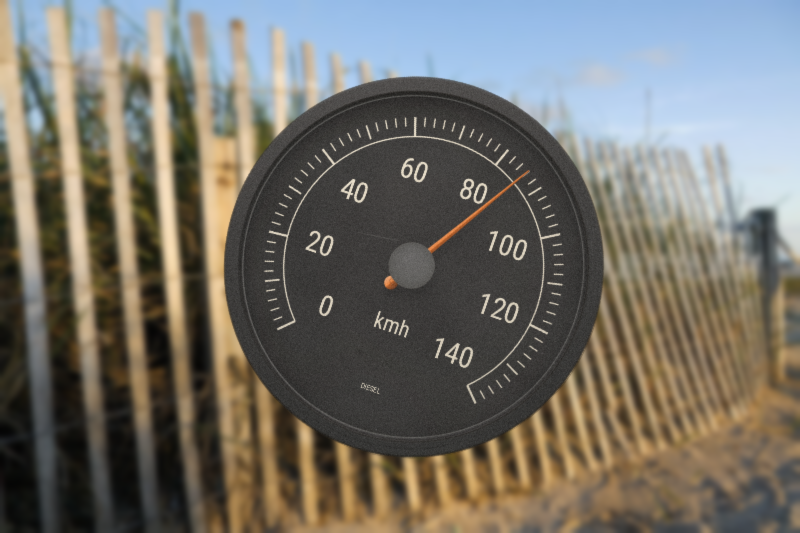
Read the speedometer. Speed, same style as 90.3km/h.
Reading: 86km/h
